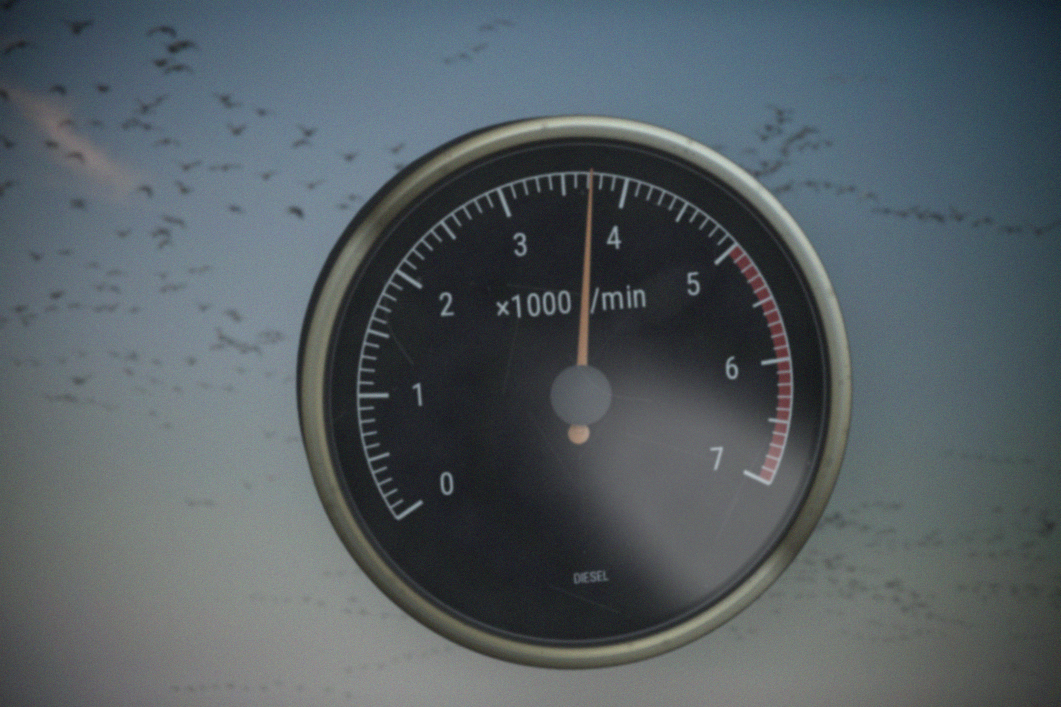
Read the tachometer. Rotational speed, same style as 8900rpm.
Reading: 3700rpm
